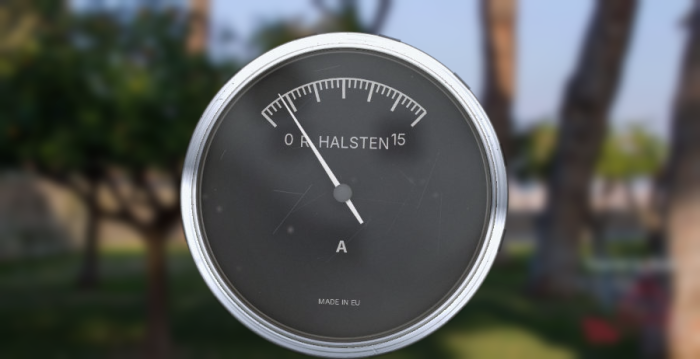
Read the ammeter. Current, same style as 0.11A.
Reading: 2A
